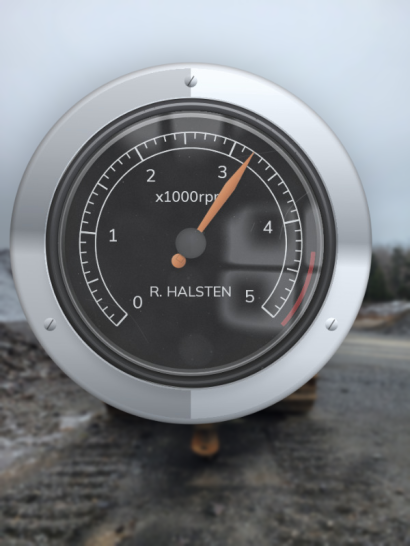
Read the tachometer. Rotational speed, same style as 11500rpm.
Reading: 3200rpm
